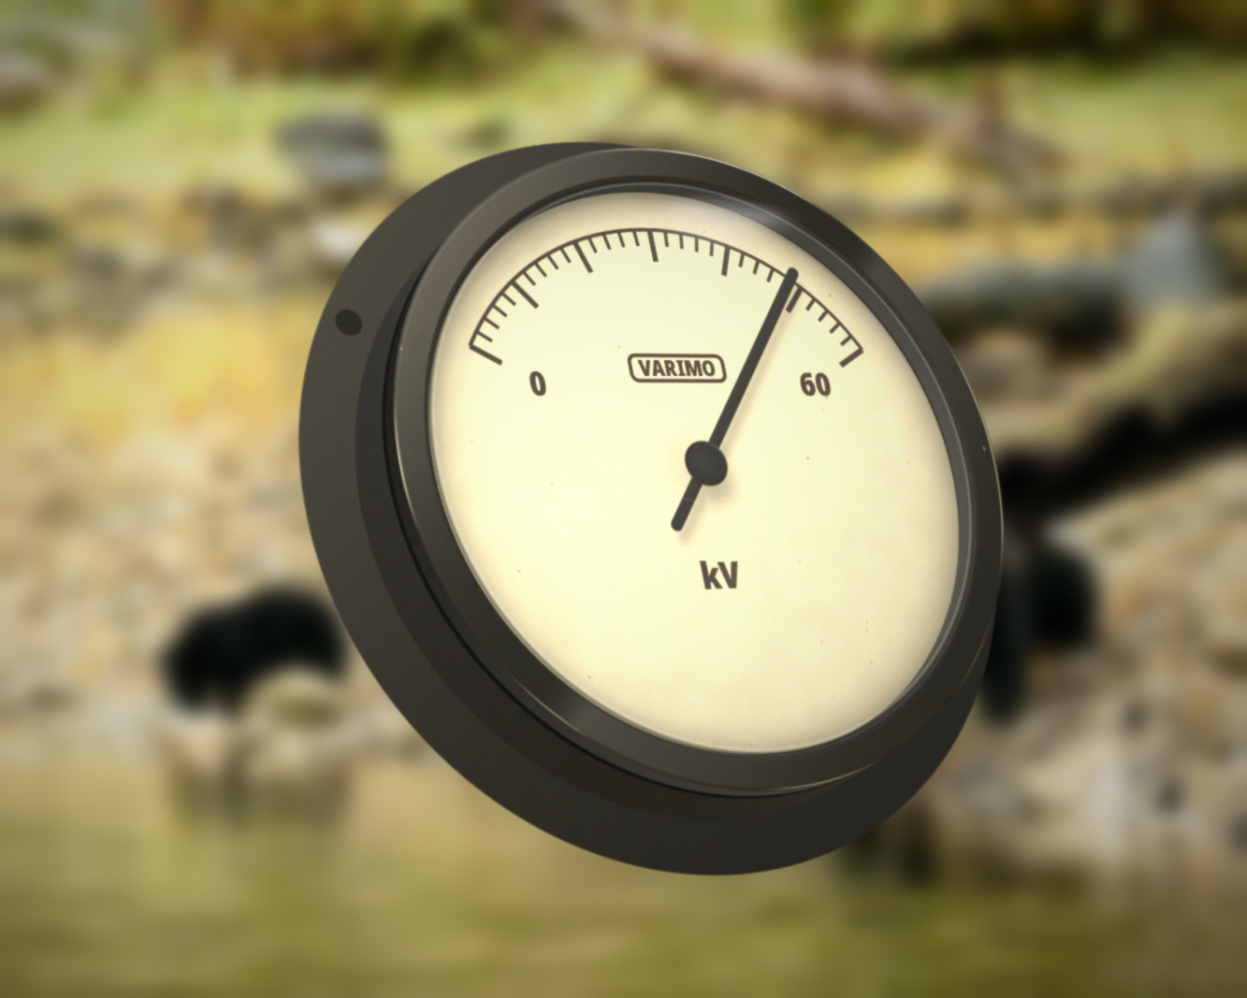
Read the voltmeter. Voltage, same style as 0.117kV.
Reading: 48kV
